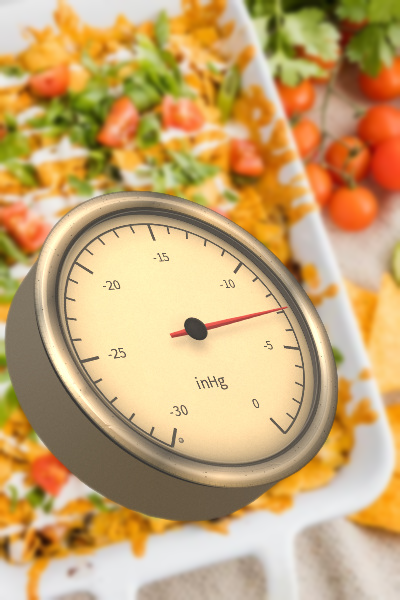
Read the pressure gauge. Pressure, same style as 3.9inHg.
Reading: -7inHg
